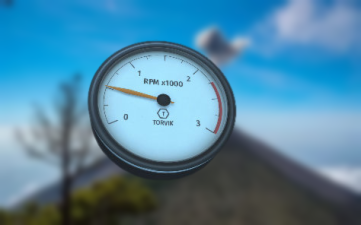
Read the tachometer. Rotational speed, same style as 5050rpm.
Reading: 500rpm
